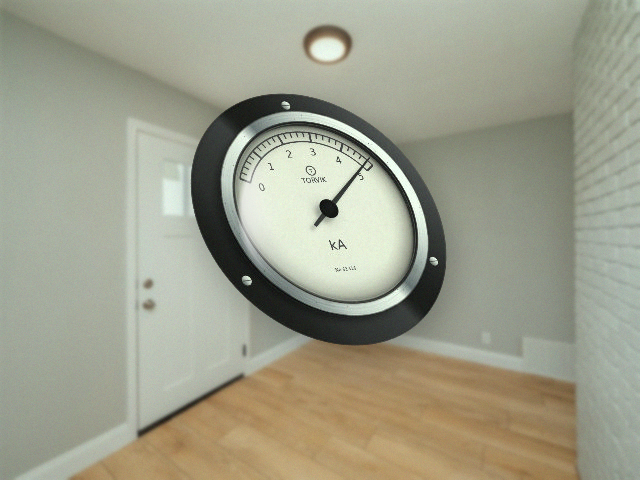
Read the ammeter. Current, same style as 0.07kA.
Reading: 4.8kA
